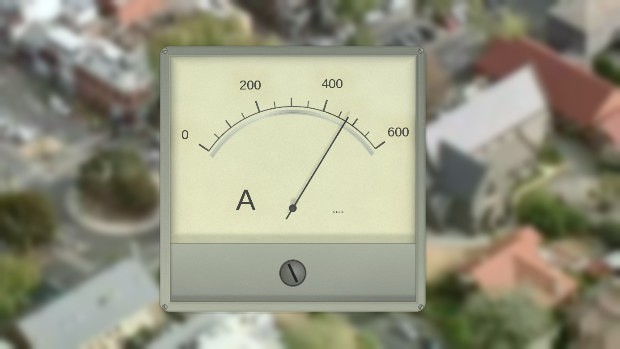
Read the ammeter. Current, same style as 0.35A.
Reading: 475A
